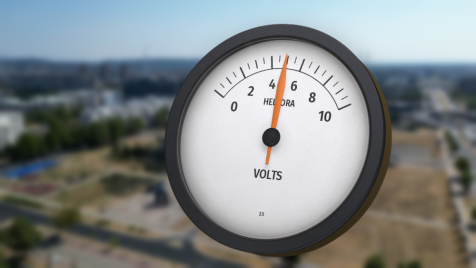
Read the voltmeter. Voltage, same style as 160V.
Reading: 5V
